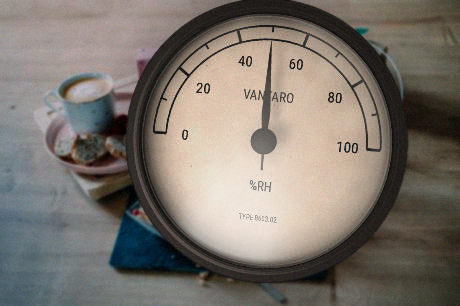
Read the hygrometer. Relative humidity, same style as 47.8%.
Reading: 50%
